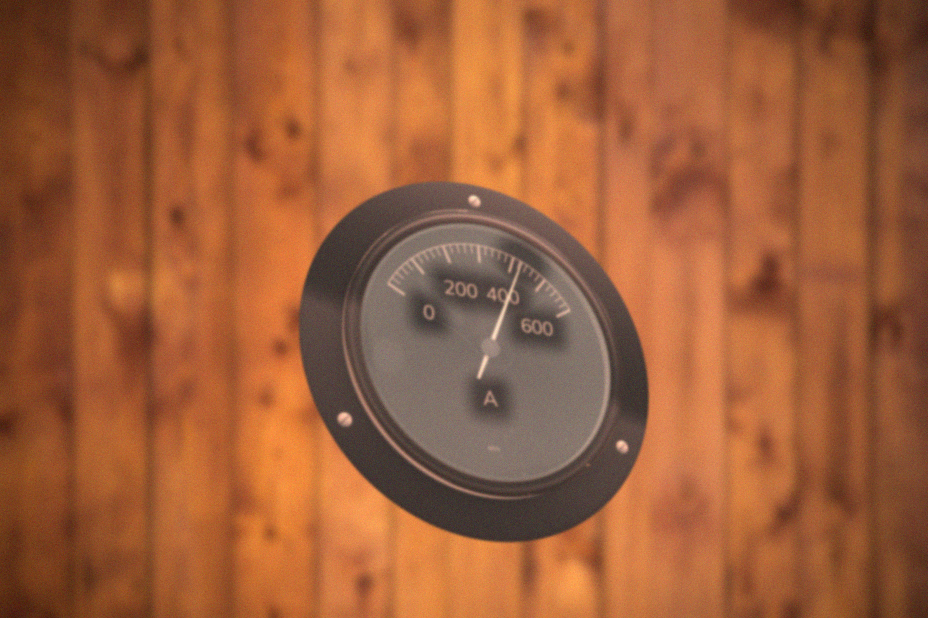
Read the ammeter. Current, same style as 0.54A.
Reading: 420A
